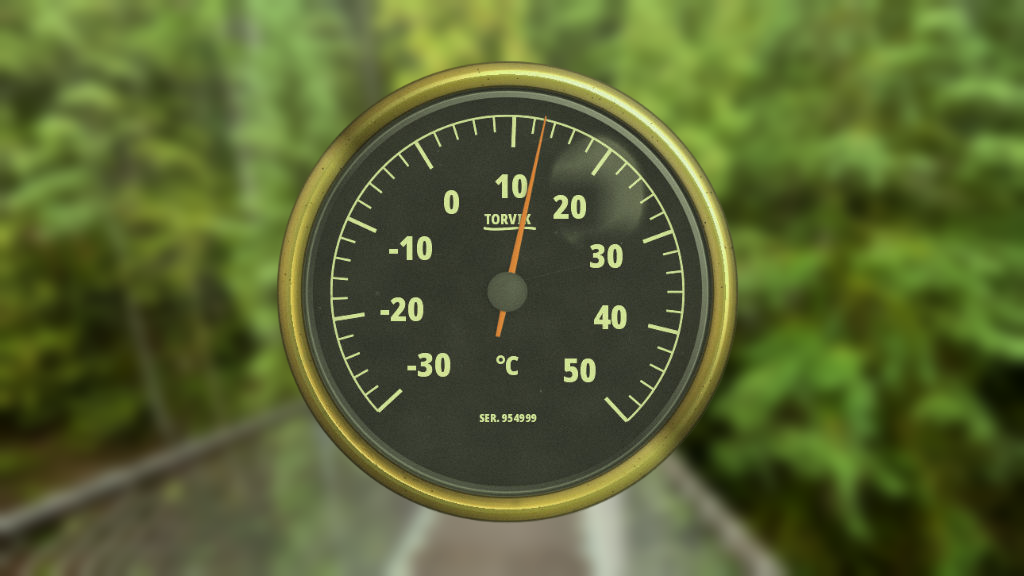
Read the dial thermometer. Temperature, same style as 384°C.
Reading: 13°C
